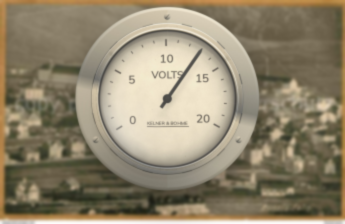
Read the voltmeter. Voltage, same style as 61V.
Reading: 13V
